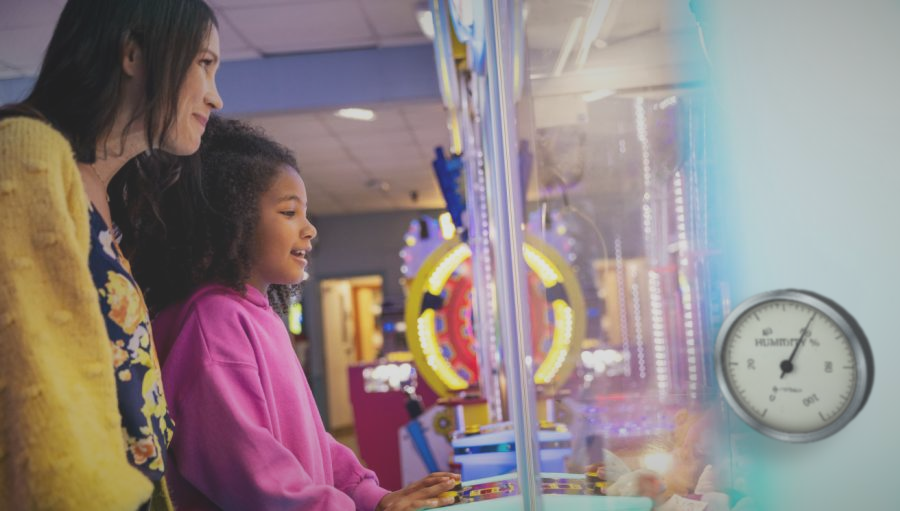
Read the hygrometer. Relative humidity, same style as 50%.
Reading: 60%
